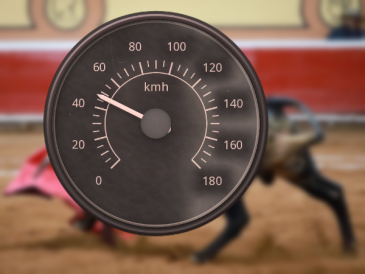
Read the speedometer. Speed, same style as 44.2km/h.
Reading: 47.5km/h
